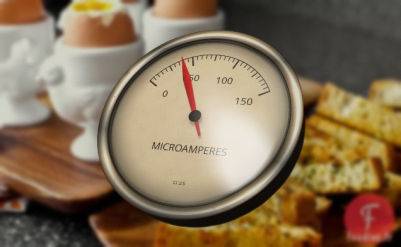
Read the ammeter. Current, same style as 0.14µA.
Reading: 40µA
